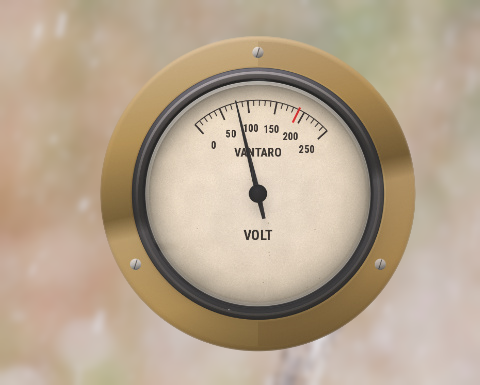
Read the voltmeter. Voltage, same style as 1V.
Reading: 80V
